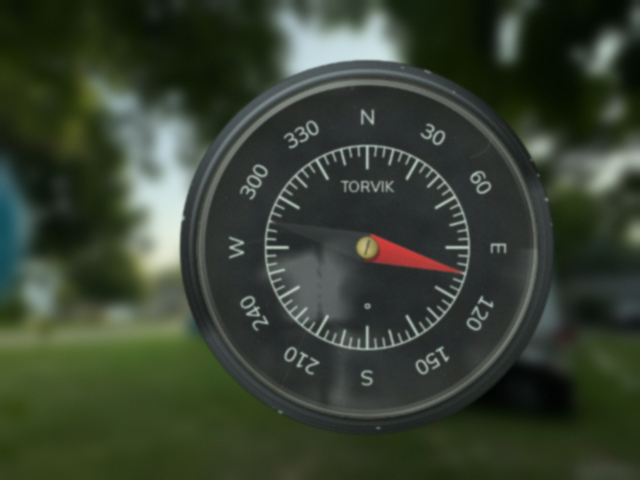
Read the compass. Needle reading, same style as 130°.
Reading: 105°
